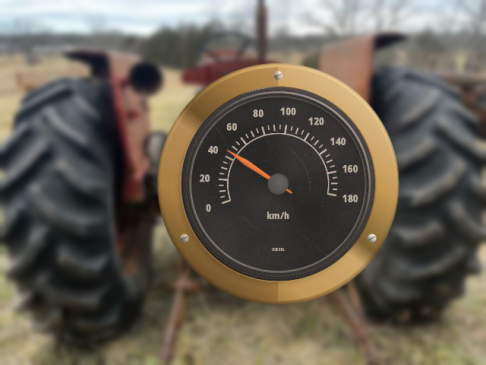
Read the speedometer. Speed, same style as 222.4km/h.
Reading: 45km/h
